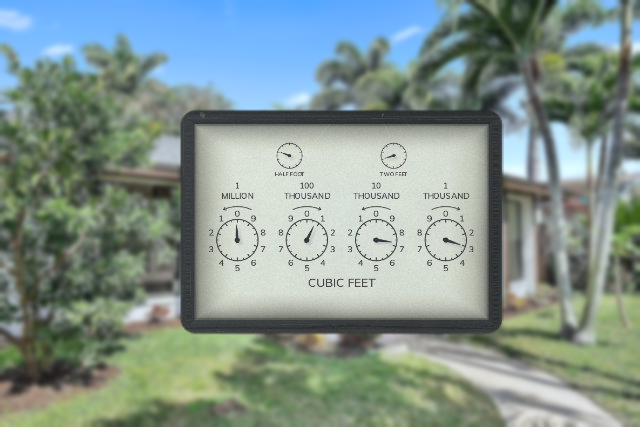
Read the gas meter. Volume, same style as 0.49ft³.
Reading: 7300ft³
